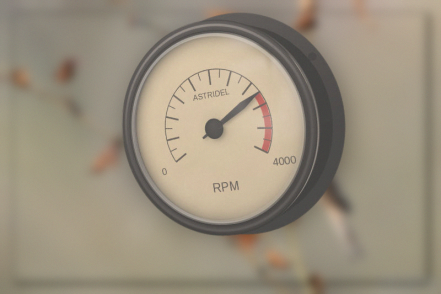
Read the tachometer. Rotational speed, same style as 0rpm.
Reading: 3000rpm
